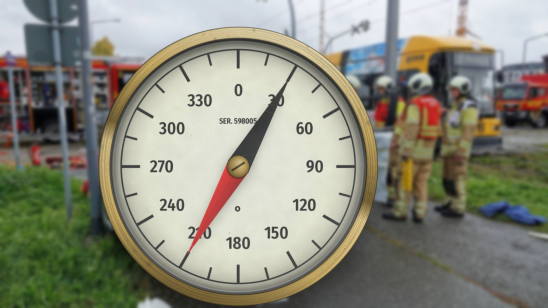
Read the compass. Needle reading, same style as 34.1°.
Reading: 210°
